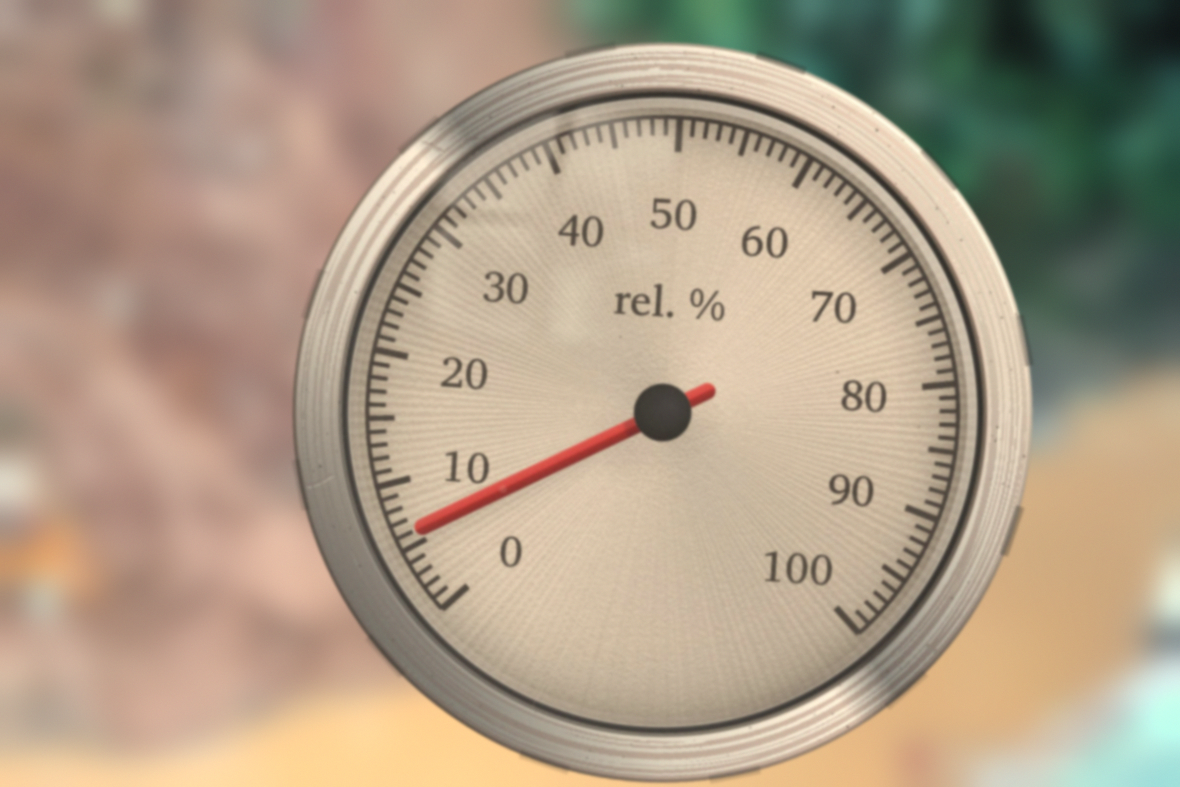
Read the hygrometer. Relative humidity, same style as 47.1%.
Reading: 6%
